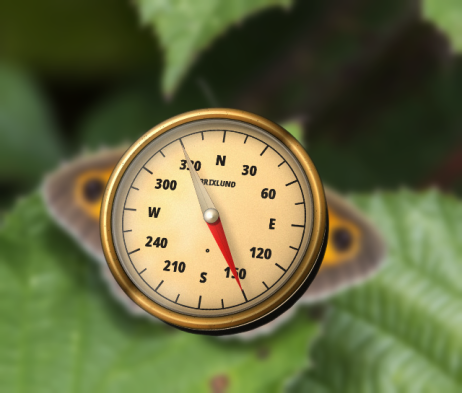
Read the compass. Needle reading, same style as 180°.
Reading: 150°
